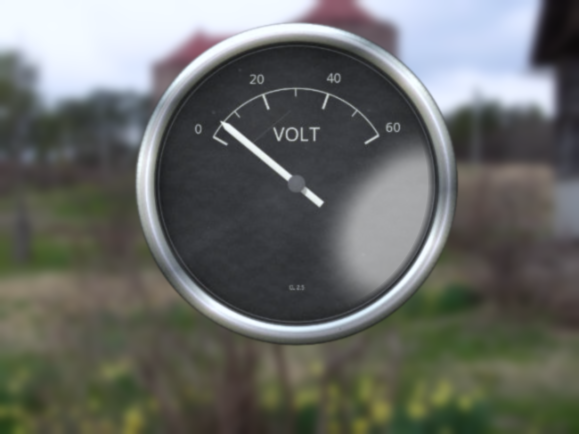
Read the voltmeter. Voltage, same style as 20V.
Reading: 5V
